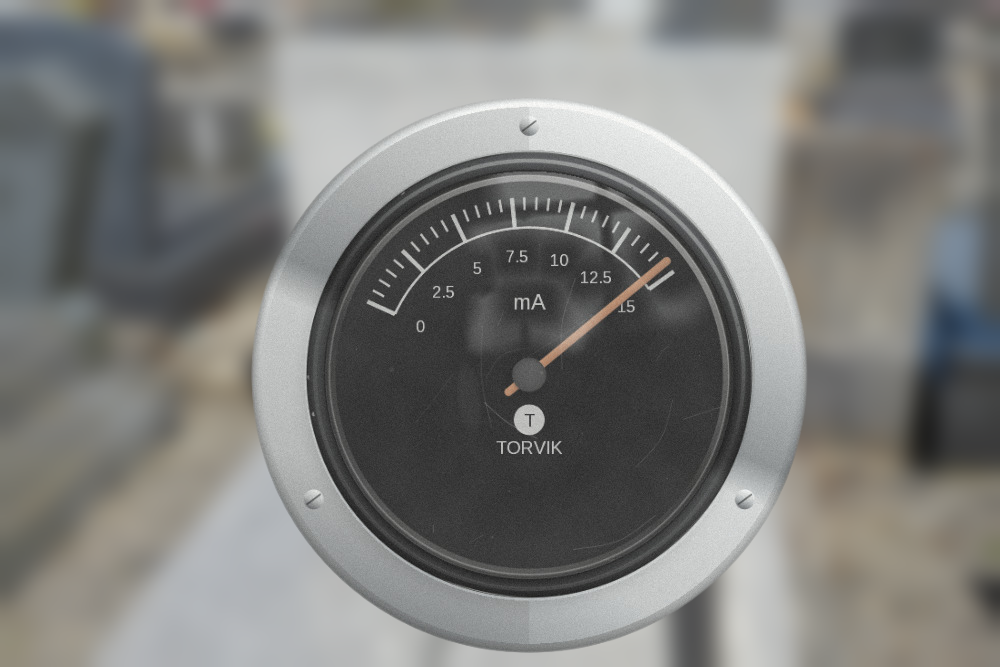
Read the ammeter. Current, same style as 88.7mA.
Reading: 14.5mA
